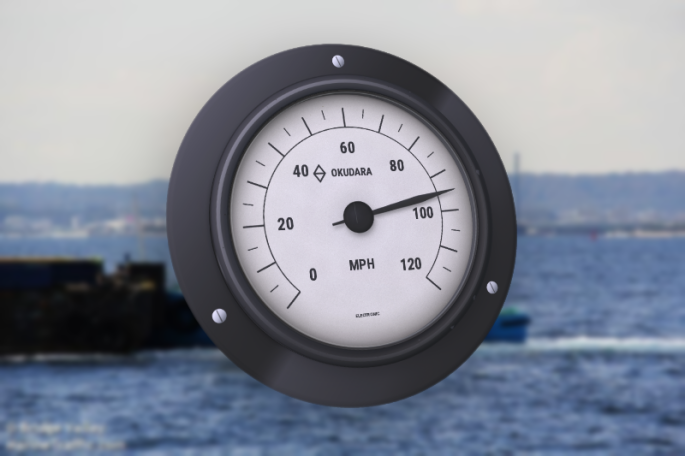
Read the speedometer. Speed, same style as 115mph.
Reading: 95mph
